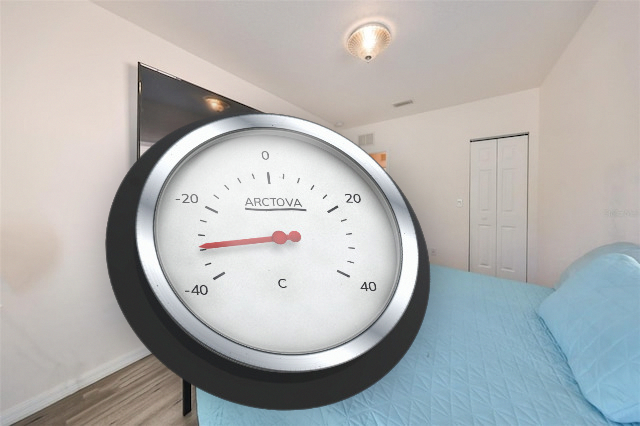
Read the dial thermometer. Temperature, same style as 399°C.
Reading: -32°C
